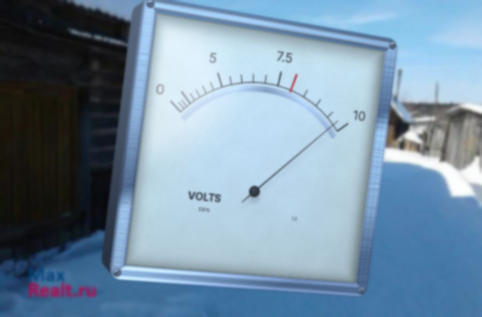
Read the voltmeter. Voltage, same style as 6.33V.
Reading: 9.75V
